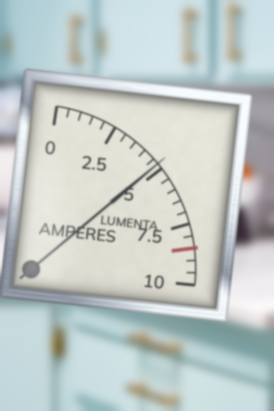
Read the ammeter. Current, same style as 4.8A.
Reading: 4.75A
